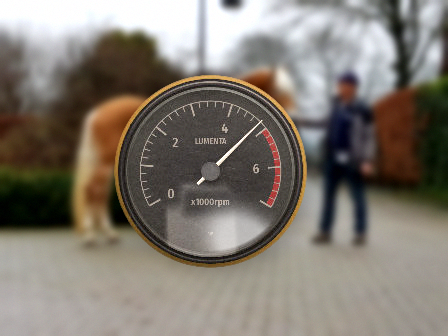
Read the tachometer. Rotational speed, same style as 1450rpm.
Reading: 4800rpm
